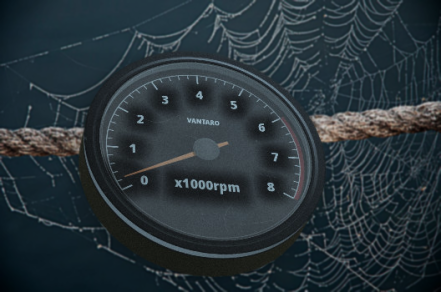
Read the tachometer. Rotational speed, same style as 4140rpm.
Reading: 200rpm
